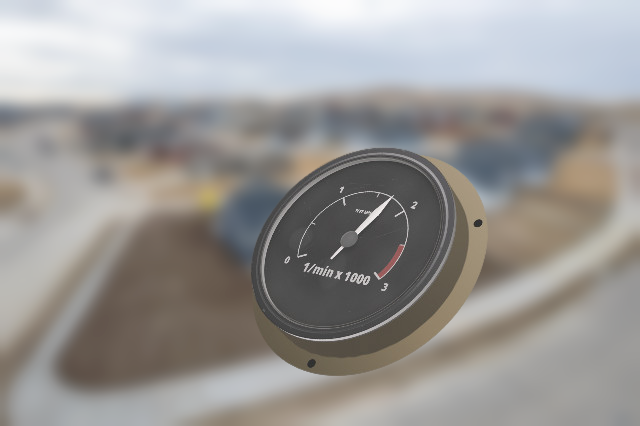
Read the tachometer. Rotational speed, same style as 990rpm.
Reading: 1750rpm
